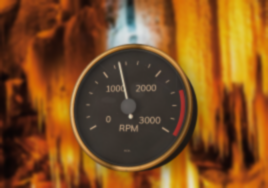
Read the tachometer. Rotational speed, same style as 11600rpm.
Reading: 1300rpm
